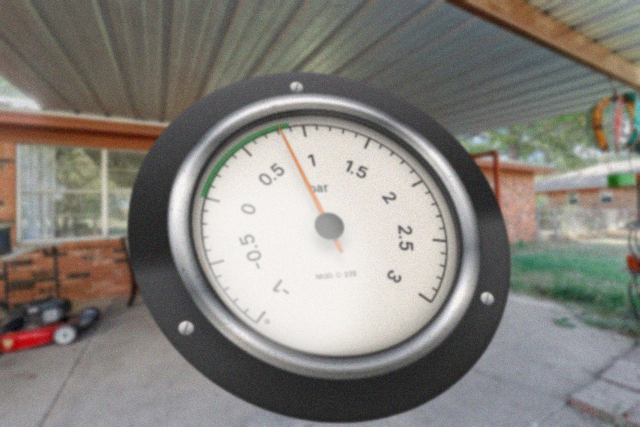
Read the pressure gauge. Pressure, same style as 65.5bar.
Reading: 0.8bar
